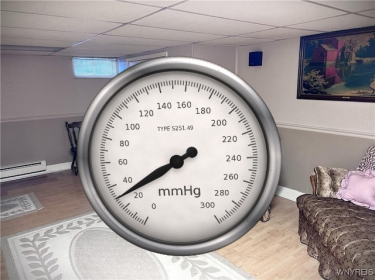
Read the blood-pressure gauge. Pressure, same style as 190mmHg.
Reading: 30mmHg
